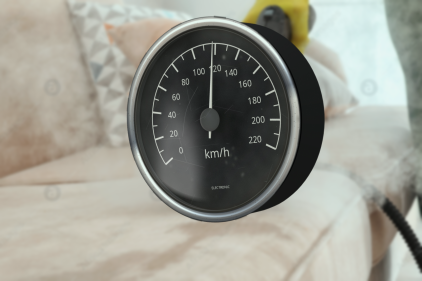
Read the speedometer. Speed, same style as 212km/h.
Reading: 120km/h
